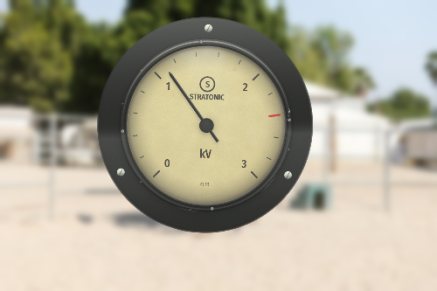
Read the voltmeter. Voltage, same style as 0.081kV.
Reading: 1.1kV
